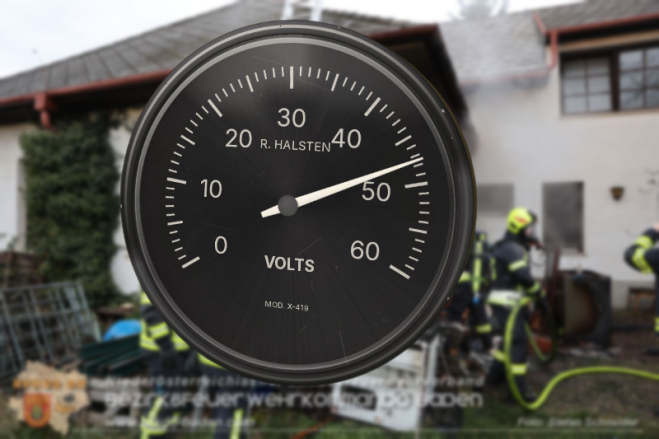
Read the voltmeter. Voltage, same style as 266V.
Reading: 47.5V
